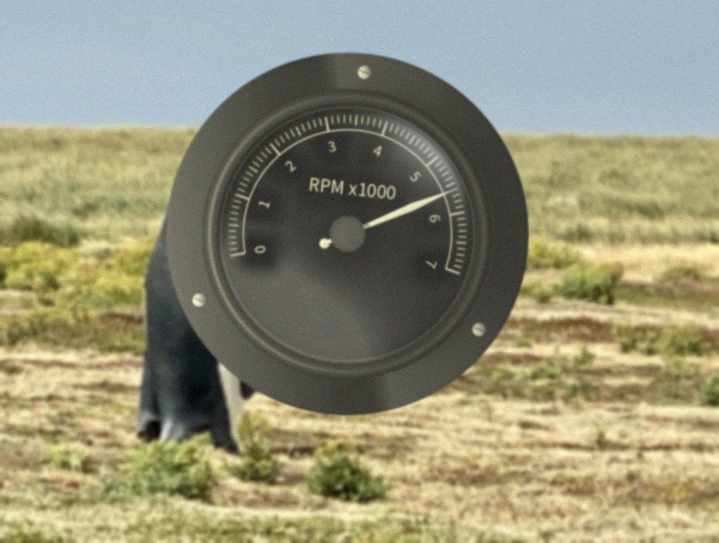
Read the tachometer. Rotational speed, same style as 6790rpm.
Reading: 5600rpm
